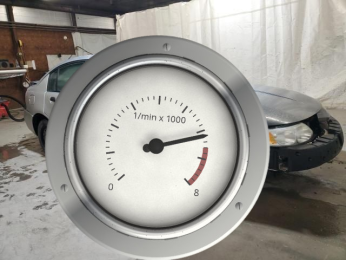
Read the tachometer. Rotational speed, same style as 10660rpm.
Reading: 6200rpm
